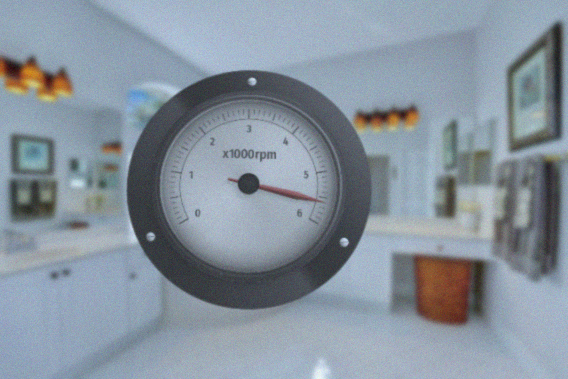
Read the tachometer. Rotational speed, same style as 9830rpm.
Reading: 5600rpm
